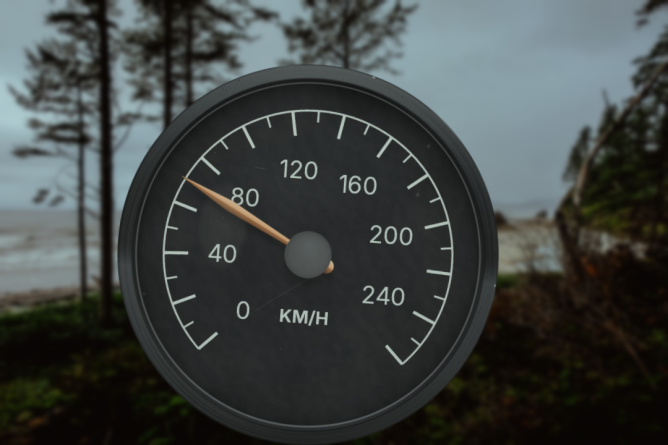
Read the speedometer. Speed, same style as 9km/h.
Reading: 70km/h
